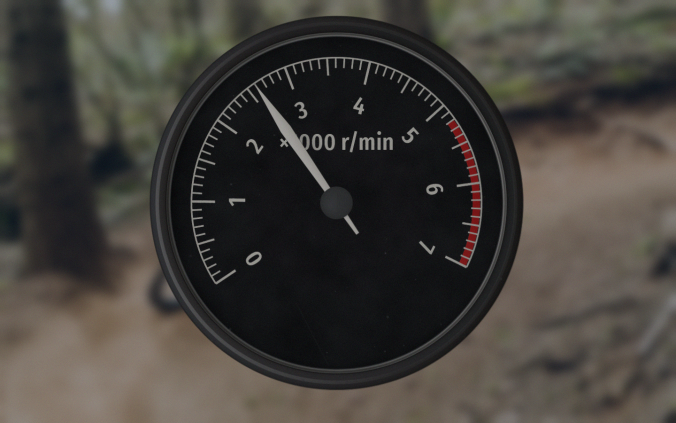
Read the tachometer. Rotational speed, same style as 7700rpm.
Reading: 2600rpm
